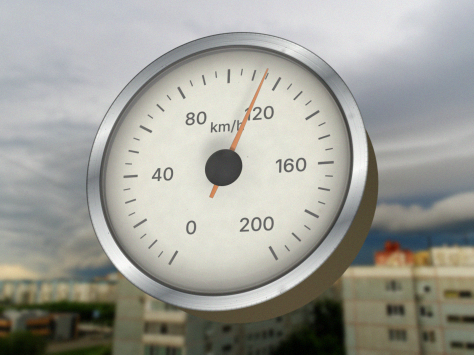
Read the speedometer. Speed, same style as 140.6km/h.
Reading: 115km/h
